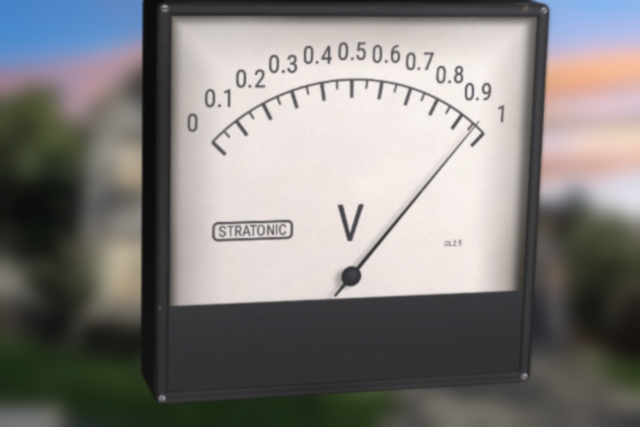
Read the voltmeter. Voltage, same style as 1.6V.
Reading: 0.95V
